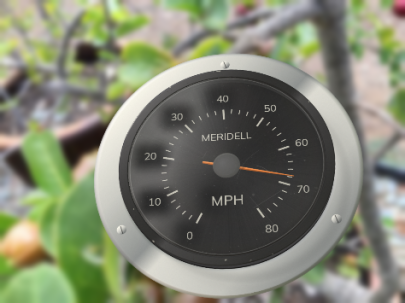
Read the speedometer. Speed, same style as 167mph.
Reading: 68mph
